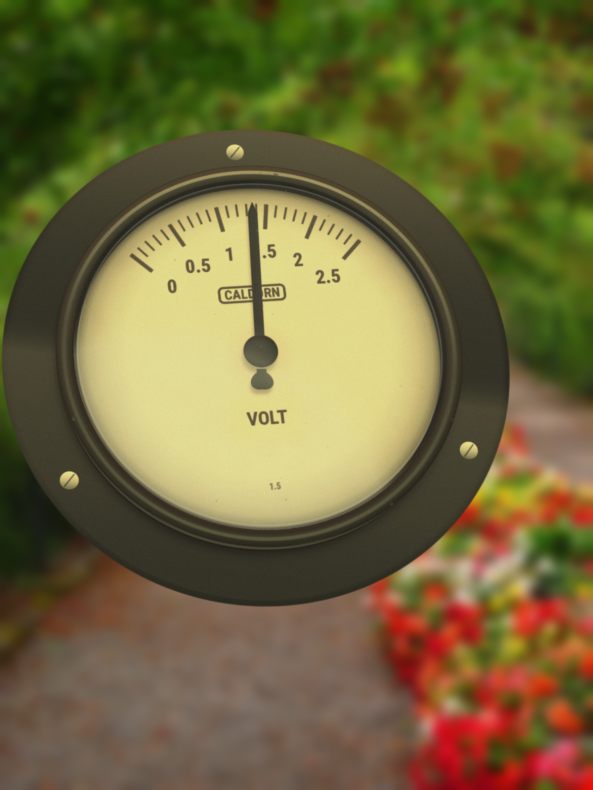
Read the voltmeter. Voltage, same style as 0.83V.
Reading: 1.35V
